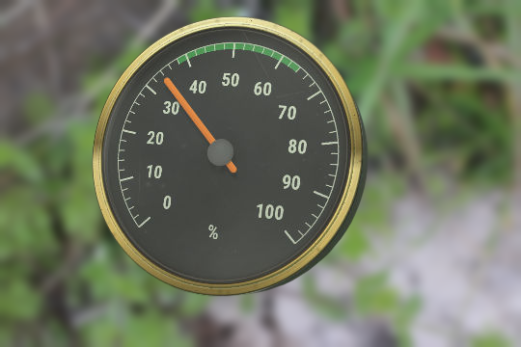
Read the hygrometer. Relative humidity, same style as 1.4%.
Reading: 34%
